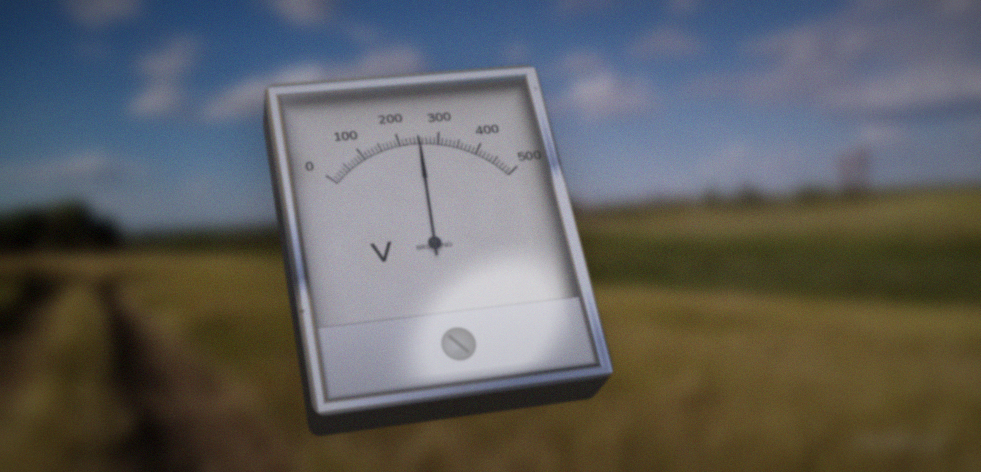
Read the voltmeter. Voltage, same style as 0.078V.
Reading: 250V
